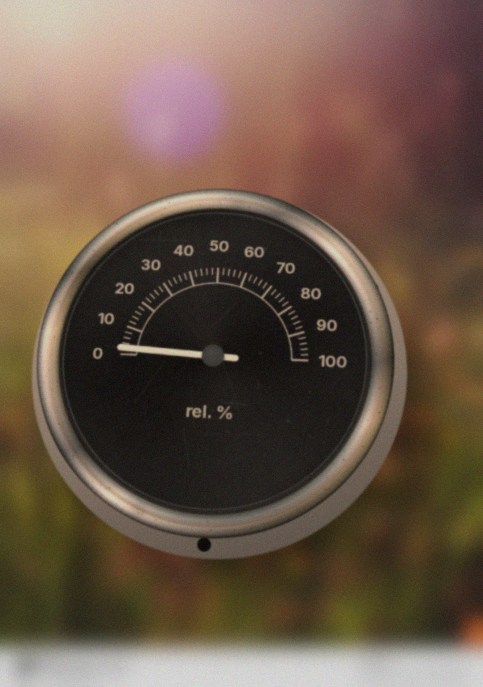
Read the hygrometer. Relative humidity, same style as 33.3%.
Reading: 2%
